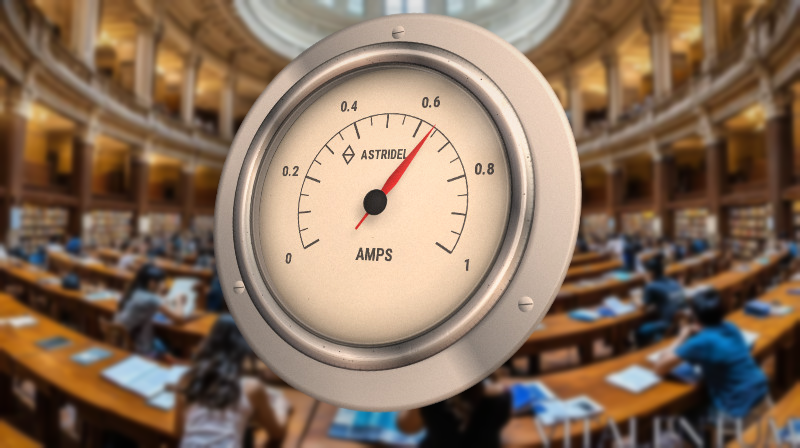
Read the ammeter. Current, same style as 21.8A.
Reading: 0.65A
